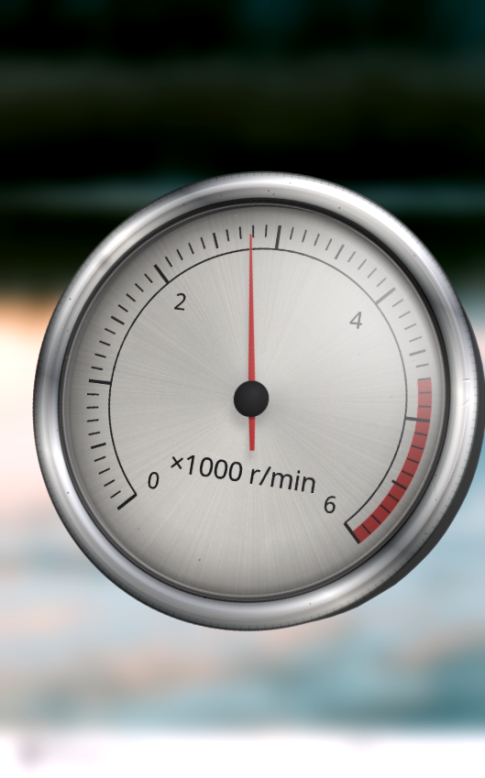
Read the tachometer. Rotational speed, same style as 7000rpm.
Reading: 2800rpm
